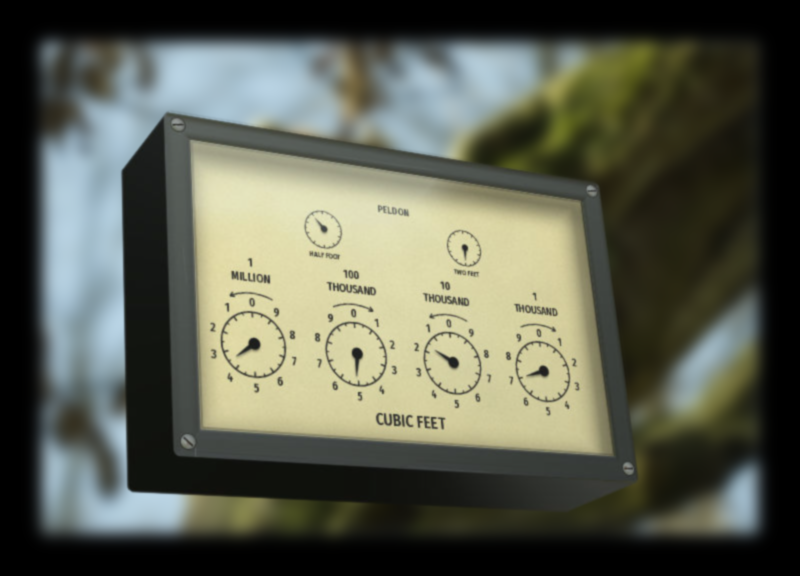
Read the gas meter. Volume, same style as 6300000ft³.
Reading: 351700ft³
